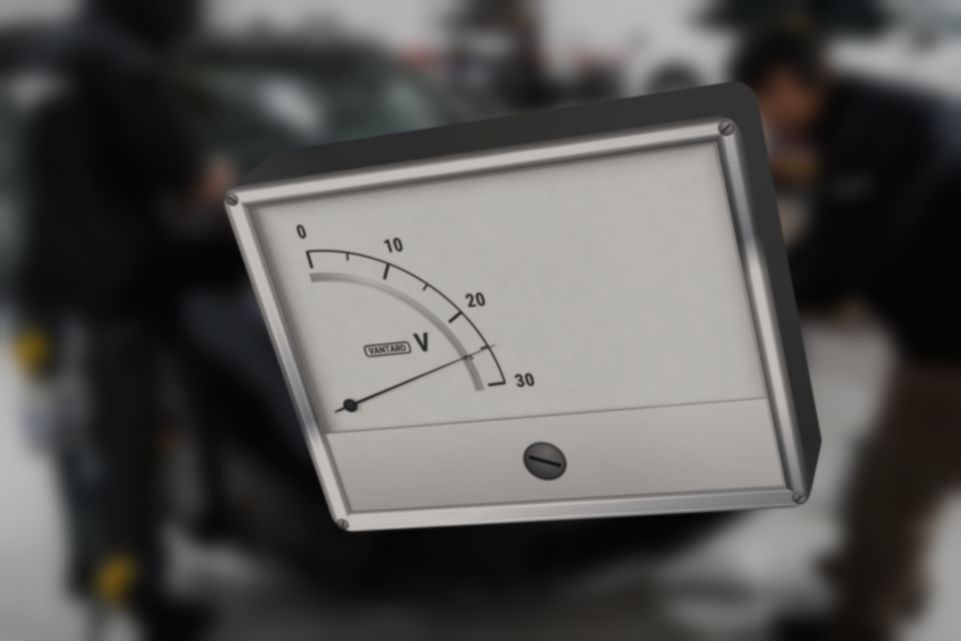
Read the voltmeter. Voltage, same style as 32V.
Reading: 25V
